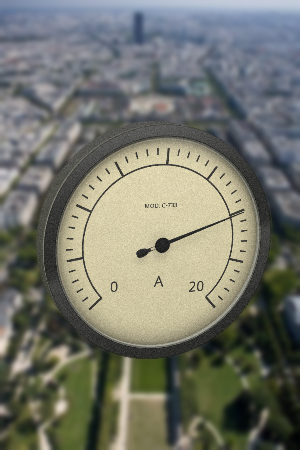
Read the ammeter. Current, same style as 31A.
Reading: 15A
